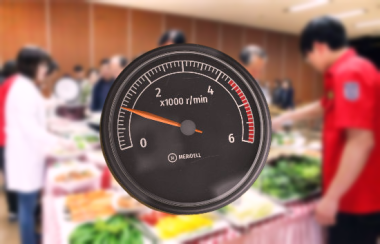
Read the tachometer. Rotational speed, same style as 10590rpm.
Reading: 1000rpm
